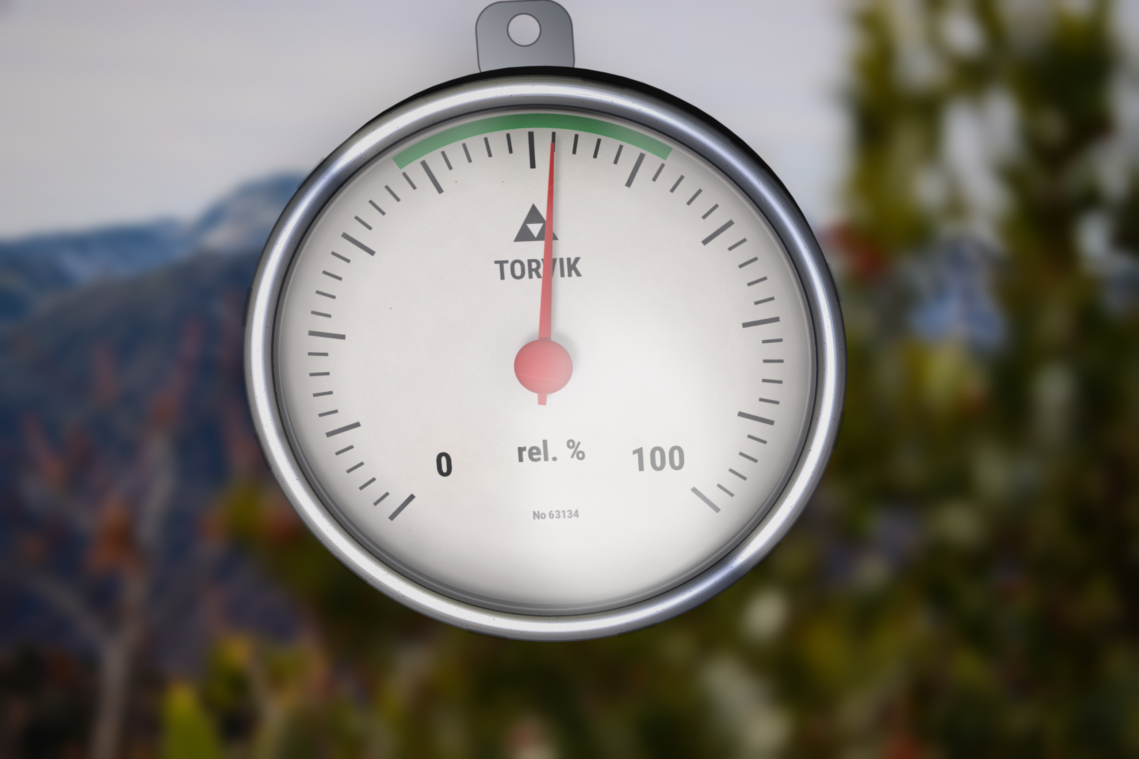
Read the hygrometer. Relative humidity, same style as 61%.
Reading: 52%
